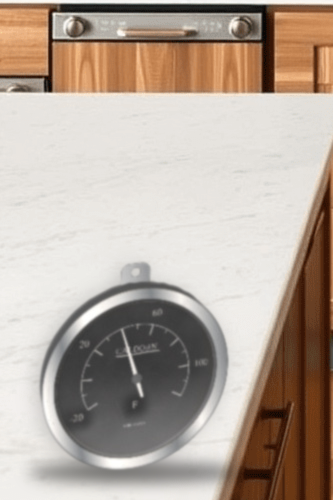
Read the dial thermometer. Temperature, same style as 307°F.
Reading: 40°F
